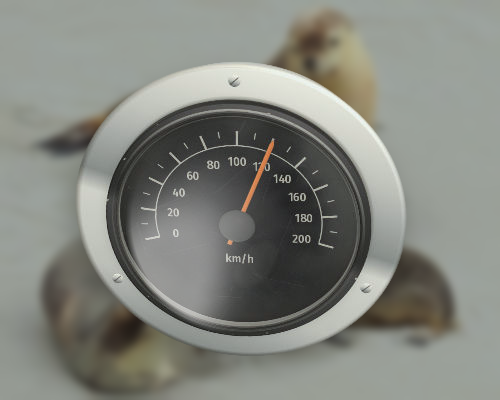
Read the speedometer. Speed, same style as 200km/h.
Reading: 120km/h
